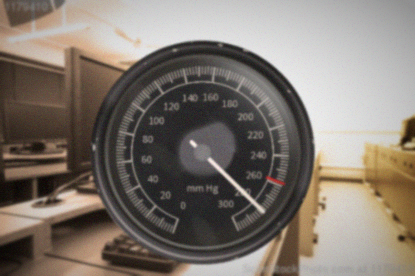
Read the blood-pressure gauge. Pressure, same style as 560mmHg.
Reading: 280mmHg
